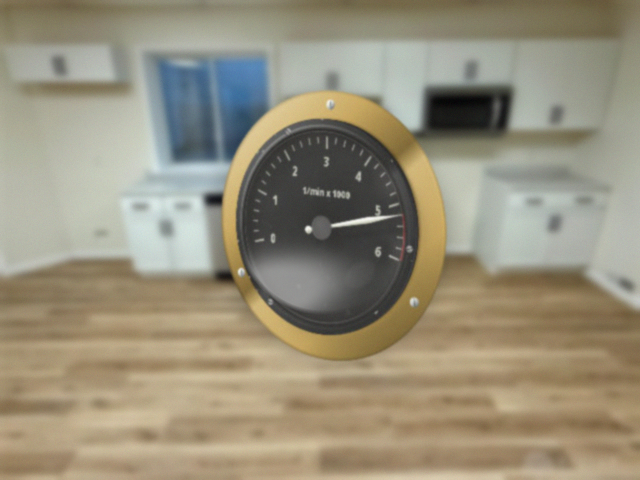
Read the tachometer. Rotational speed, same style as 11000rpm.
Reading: 5200rpm
